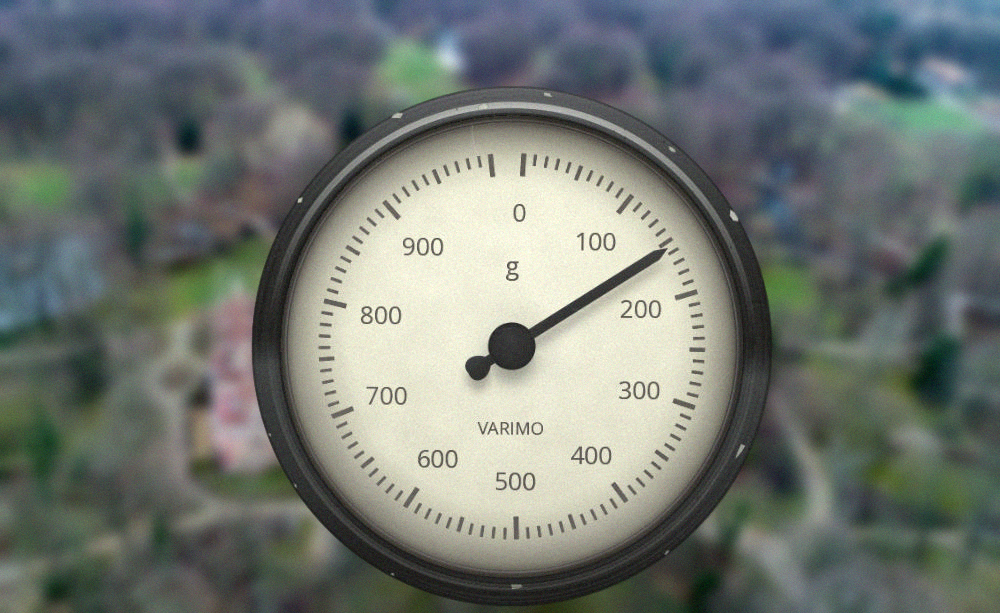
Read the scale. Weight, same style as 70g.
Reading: 155g
